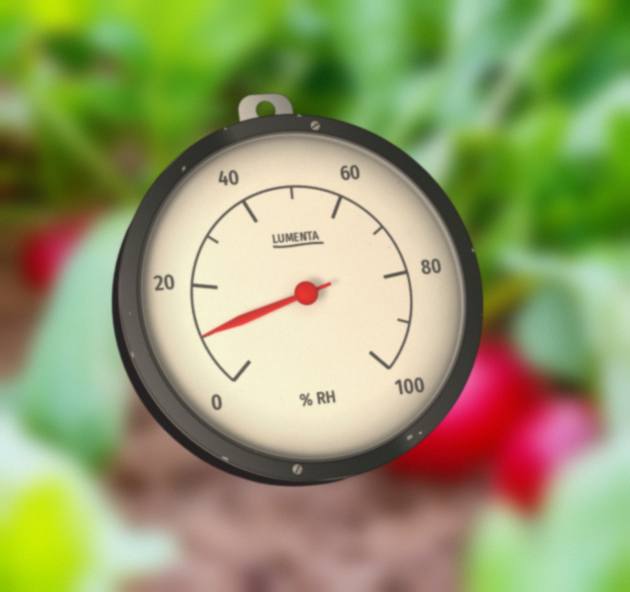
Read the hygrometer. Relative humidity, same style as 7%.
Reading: 10%
